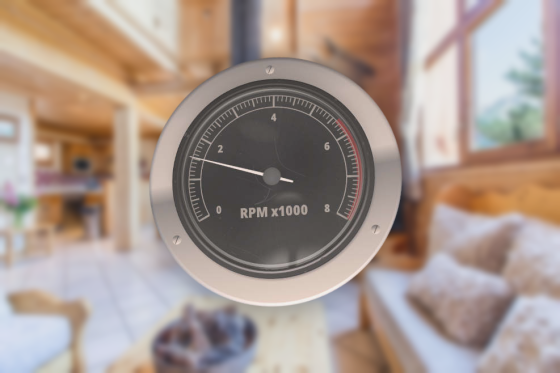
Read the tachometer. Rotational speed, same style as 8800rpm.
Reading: 1500rpm
